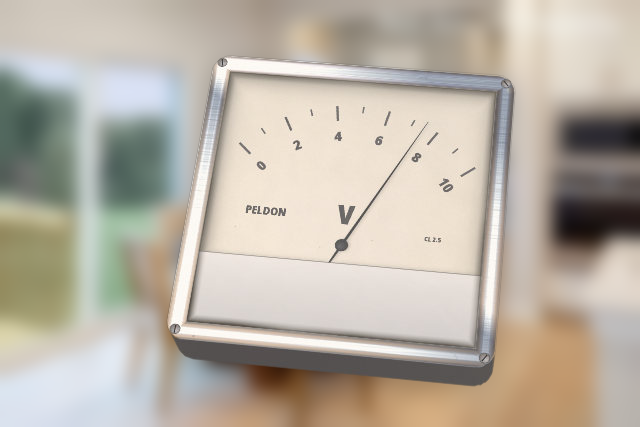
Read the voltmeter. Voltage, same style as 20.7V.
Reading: 7.5V
